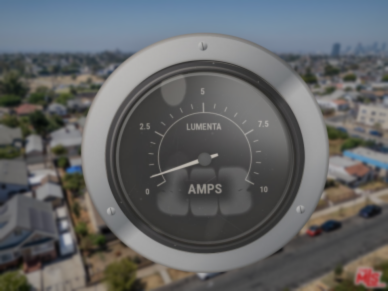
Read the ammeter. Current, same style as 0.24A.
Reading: 0.5A
